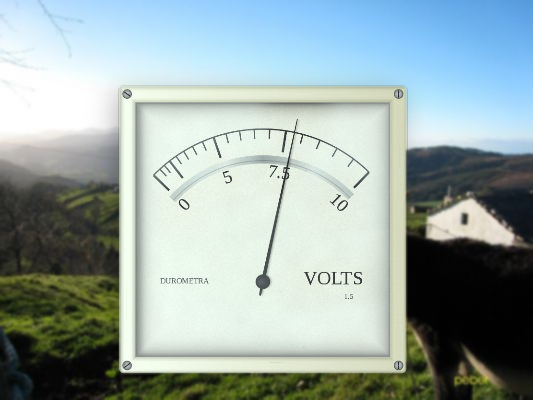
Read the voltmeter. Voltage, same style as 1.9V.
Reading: 7.75V
